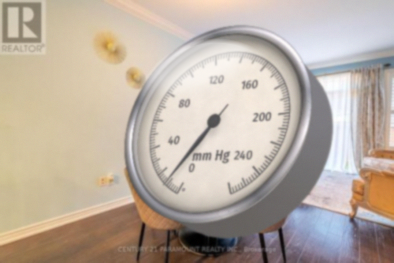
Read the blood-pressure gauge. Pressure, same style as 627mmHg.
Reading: 10mmHg
